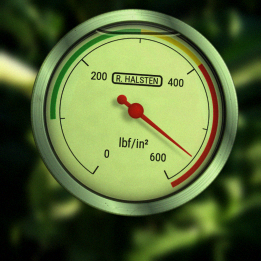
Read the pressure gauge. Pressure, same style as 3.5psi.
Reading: 550psi
